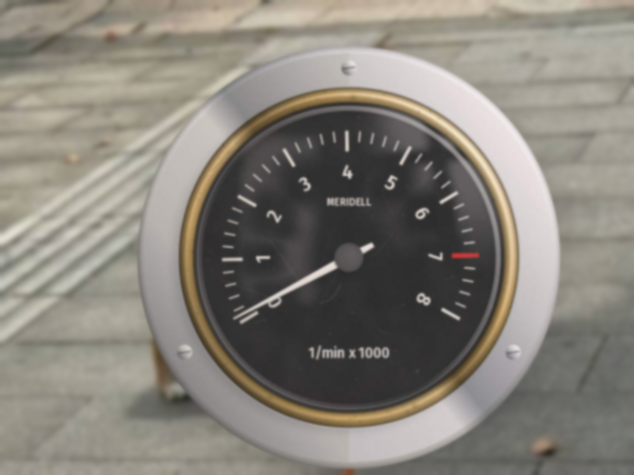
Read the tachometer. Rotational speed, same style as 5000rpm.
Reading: 100rpm
